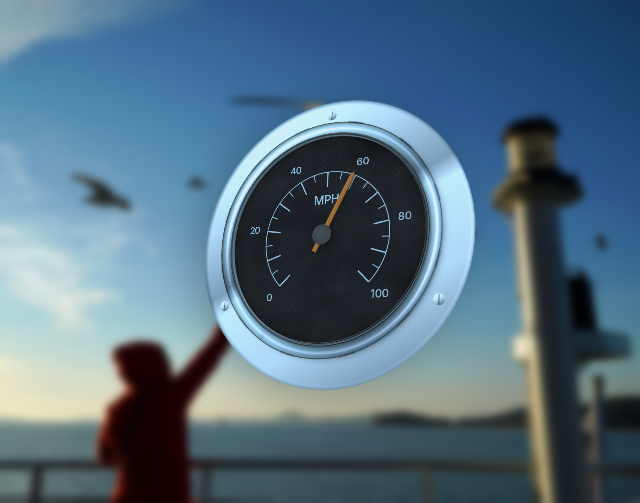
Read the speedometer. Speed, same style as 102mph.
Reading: 60mph
